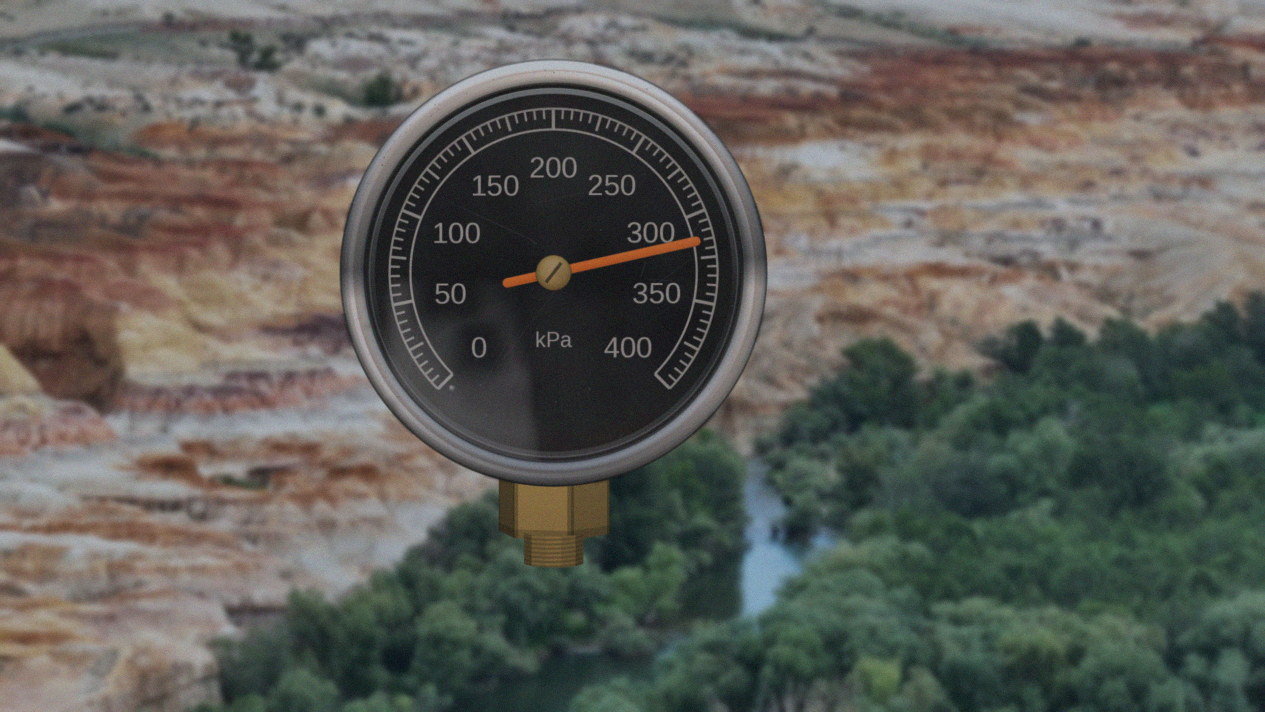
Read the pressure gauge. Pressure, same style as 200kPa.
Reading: 315kPa
